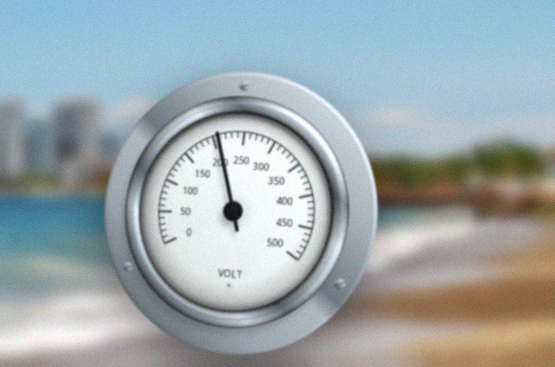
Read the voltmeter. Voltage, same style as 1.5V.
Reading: 210V
